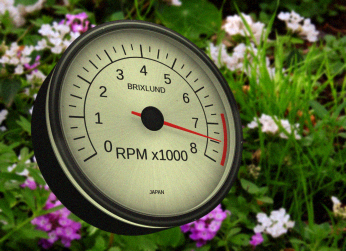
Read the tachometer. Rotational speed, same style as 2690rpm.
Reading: 7500rpm
